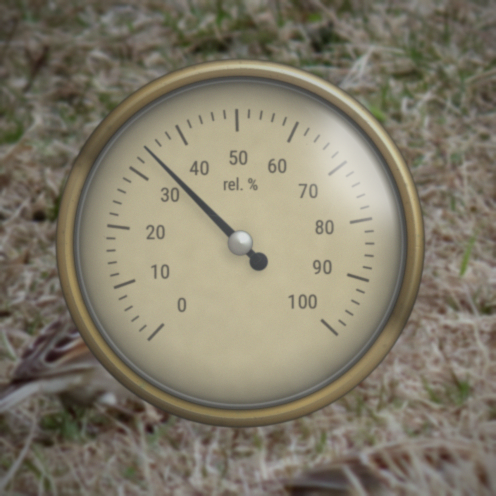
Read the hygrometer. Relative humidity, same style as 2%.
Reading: 34%
